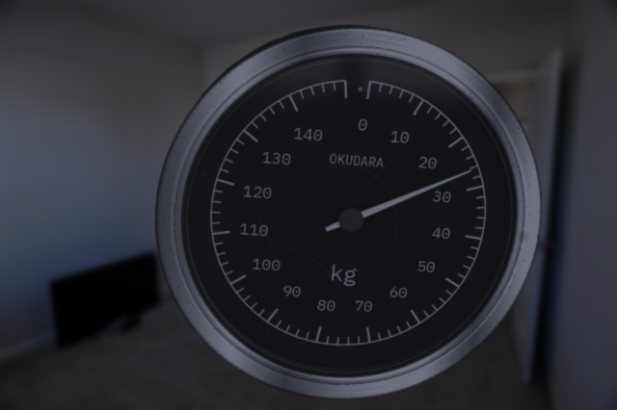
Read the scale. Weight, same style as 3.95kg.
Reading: 26kg
